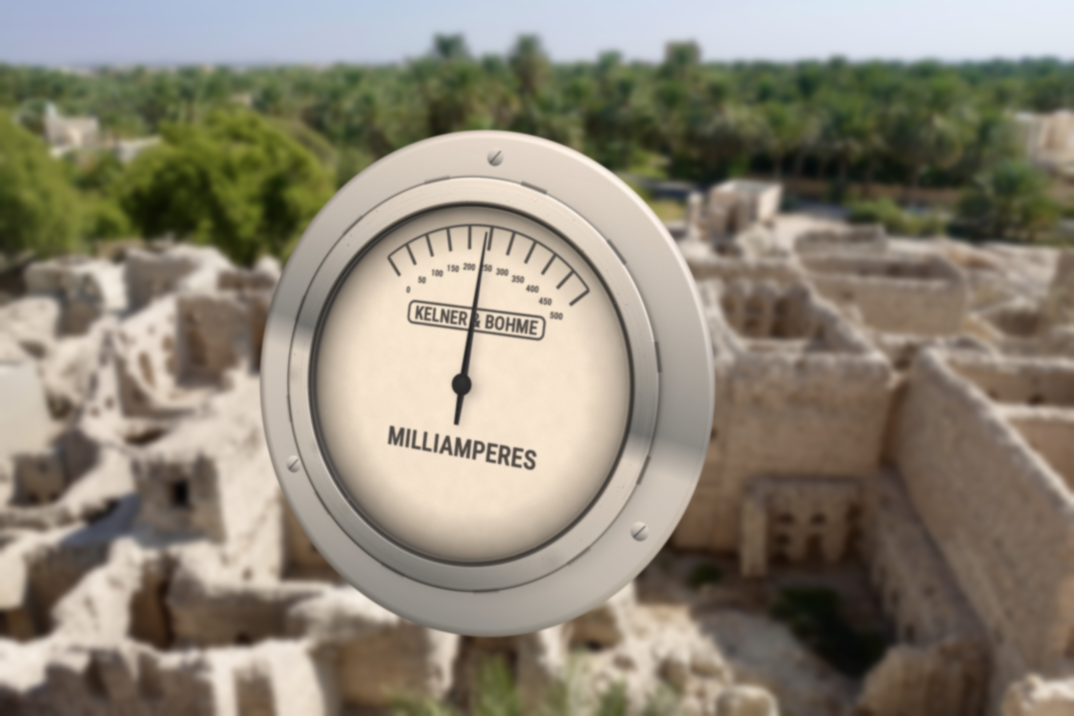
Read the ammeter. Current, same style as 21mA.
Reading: 250mA
